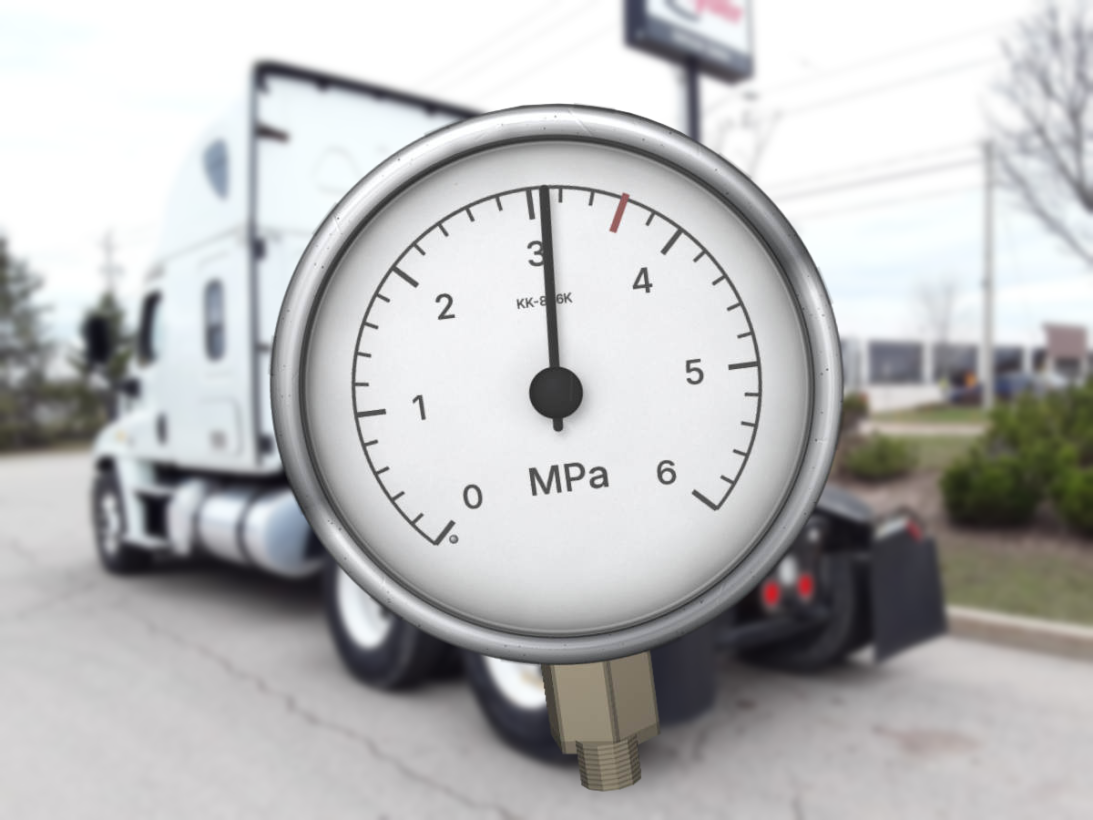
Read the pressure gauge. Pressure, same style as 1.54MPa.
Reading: 3.1MPa
